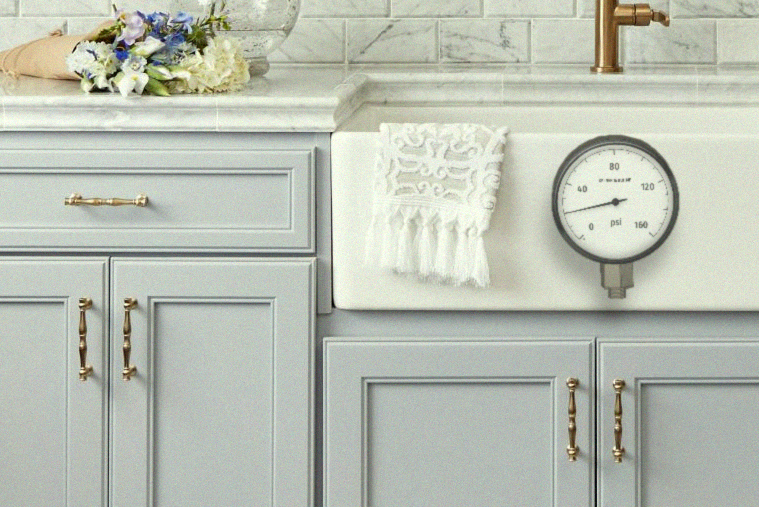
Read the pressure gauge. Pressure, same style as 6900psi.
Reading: 20psi
